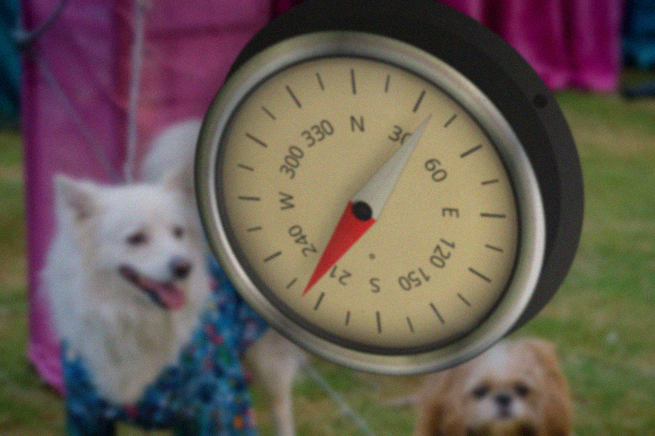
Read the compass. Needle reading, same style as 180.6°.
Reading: 217.5°
